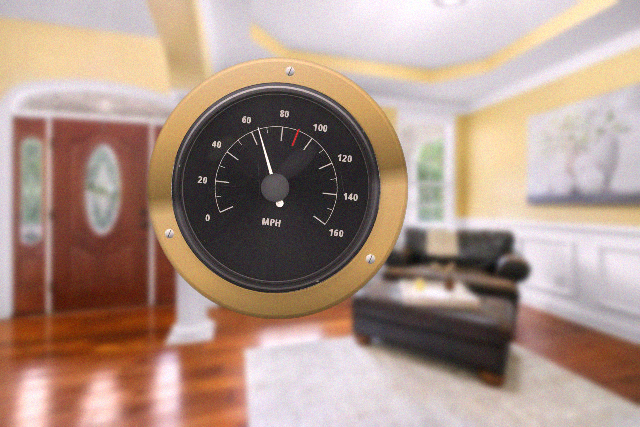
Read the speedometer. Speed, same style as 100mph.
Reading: 65mph
